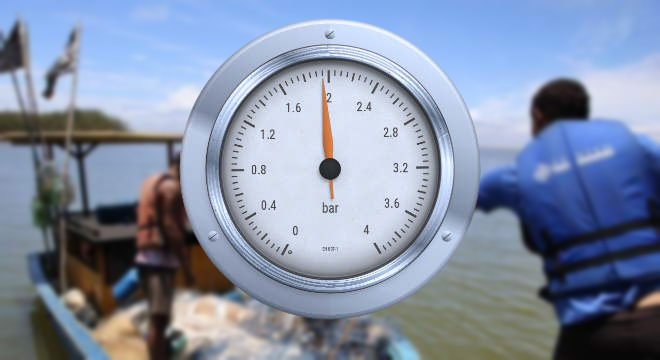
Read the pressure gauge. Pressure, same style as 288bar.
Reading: 1.95bar
